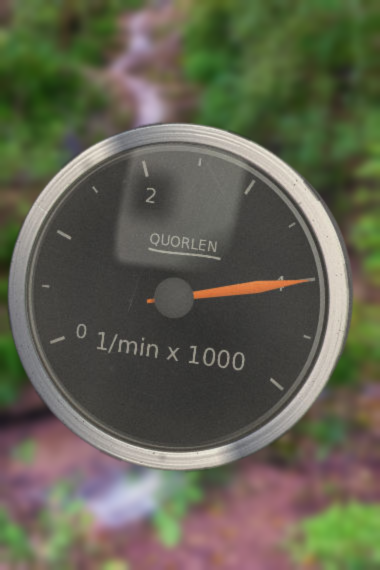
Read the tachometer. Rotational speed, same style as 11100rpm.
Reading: 4000rpm
